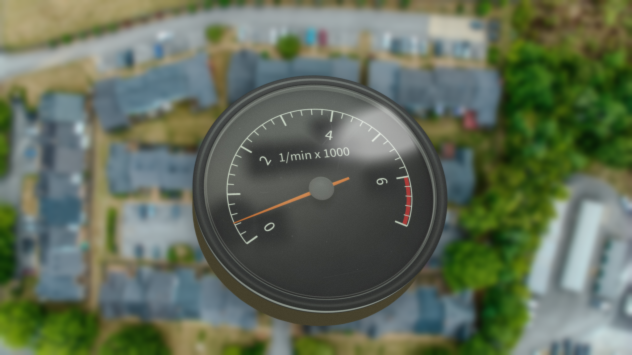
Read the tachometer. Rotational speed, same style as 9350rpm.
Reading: 400rpm
